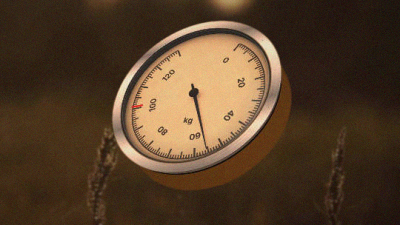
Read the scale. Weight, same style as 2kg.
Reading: 55kg
